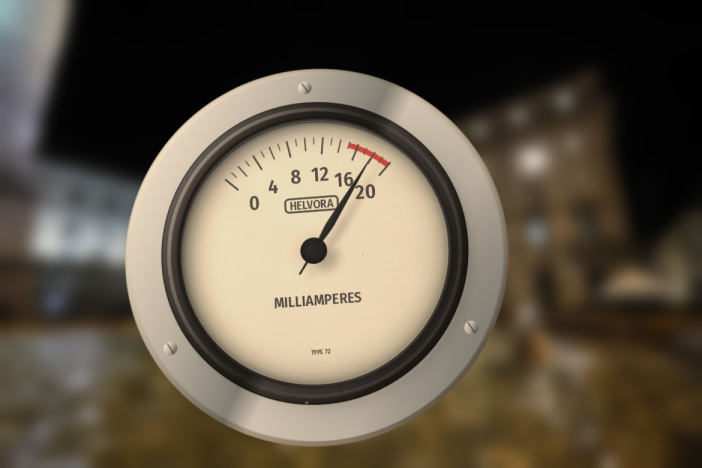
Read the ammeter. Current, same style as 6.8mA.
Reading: 18mA
